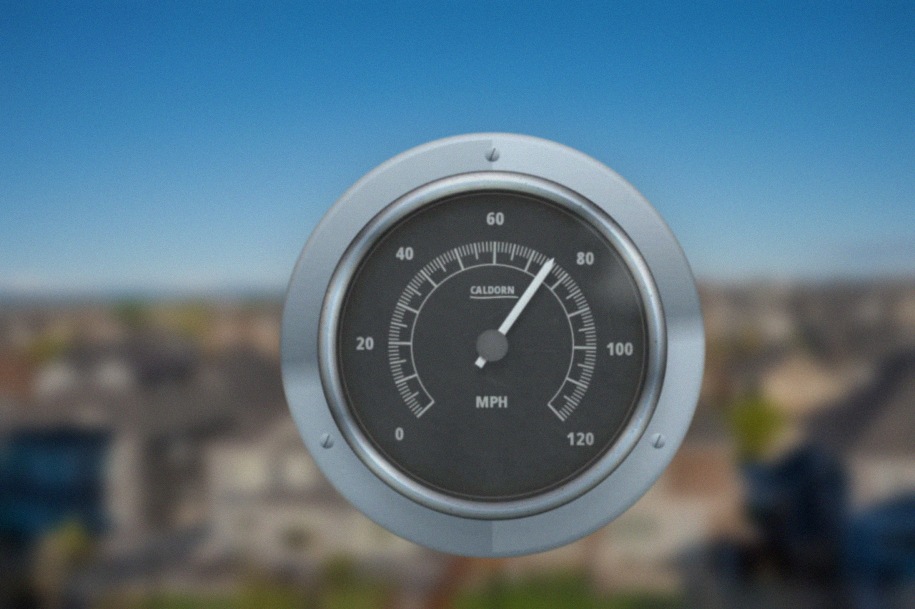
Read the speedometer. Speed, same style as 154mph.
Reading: 75mph
